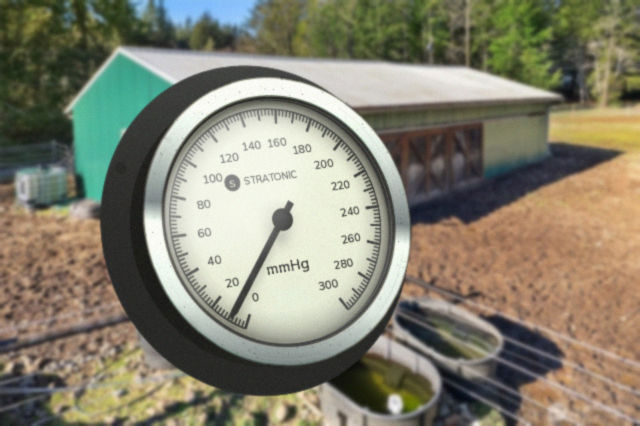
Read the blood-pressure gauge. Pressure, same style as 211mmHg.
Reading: 10mmHg
